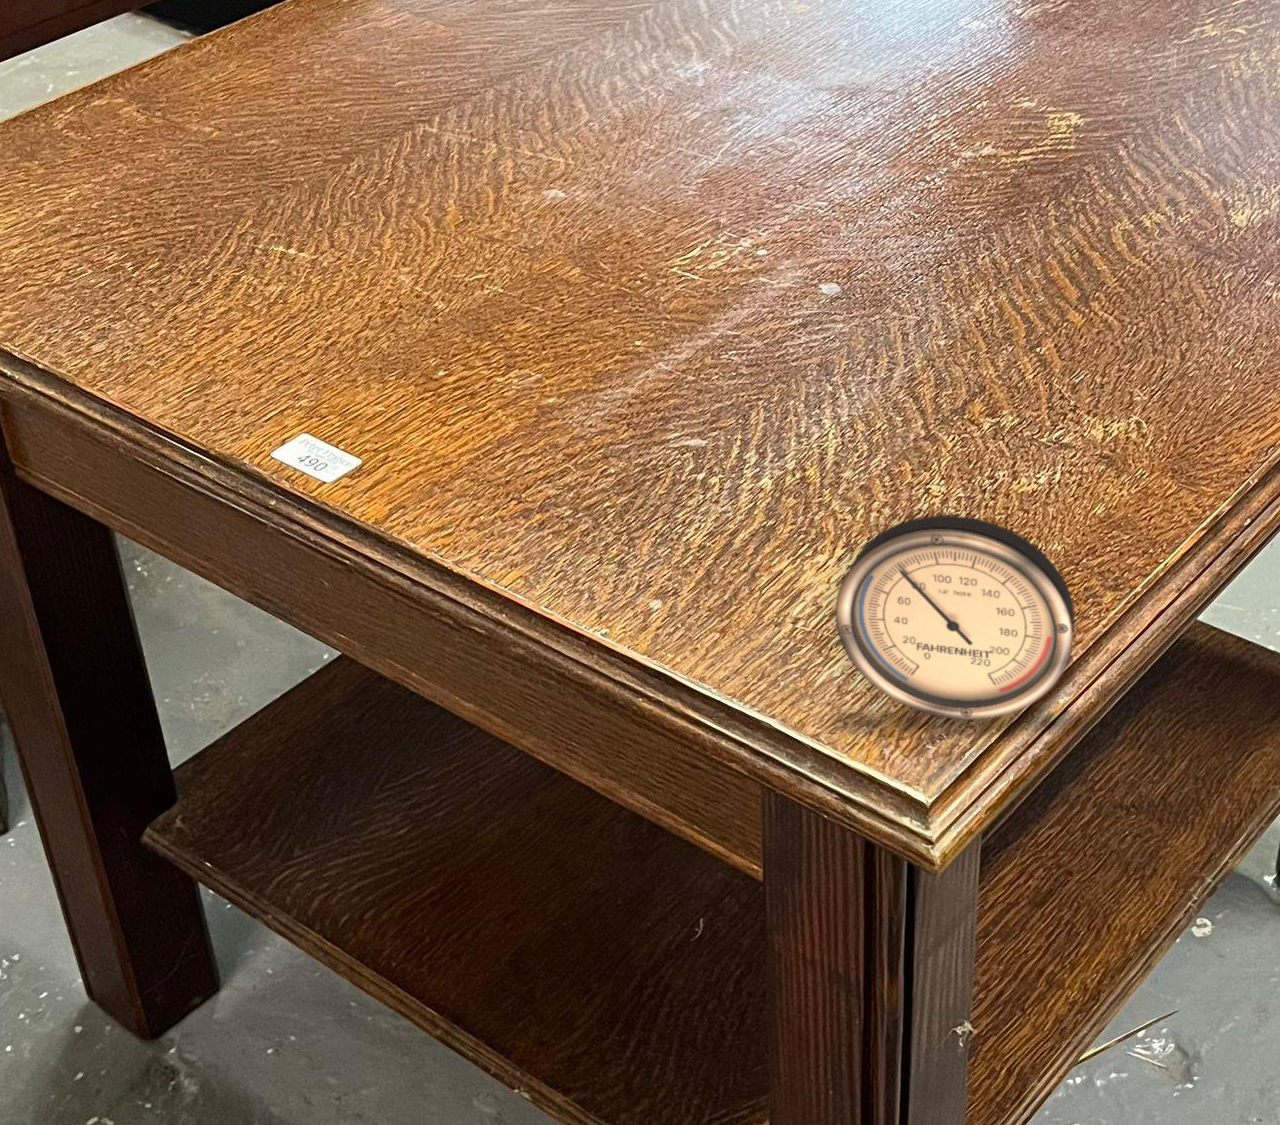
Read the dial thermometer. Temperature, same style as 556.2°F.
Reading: 80°F
